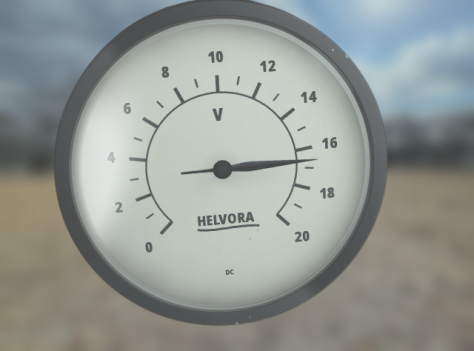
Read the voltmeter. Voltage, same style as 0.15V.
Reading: 16.5V
